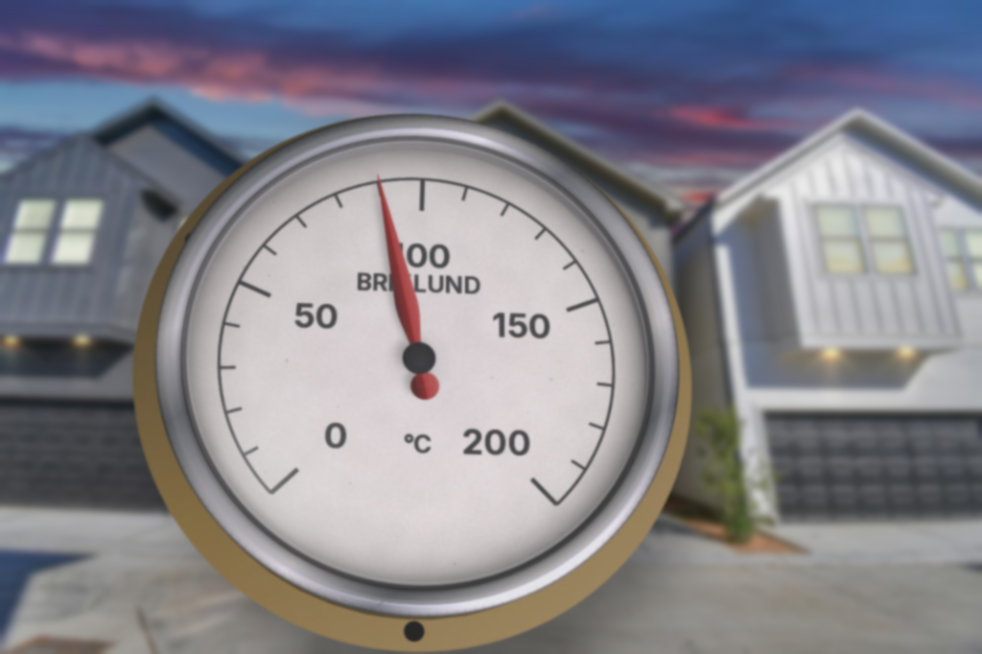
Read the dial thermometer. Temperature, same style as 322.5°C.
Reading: 90°C
